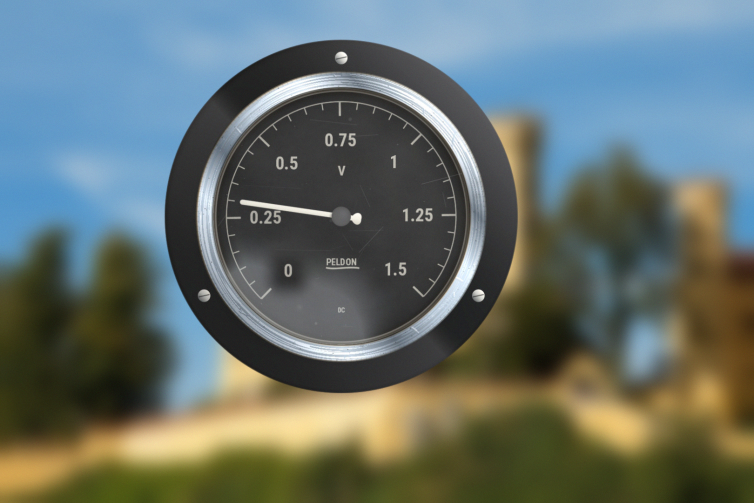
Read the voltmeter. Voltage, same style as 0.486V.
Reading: 0.3V
